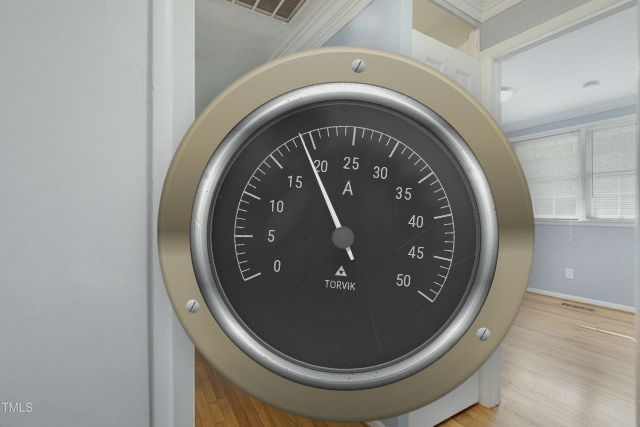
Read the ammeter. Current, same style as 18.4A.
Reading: 19A
